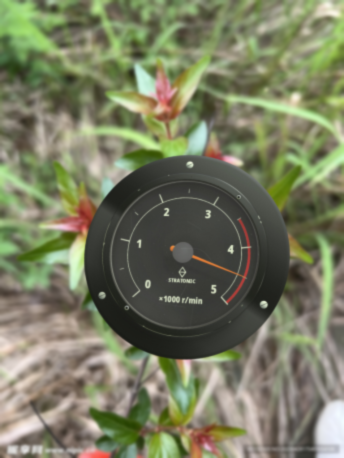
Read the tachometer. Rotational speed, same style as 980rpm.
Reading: 4500rpm
